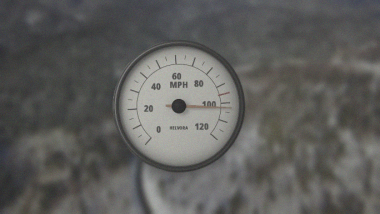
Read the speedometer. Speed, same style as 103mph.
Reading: 102.5mph
